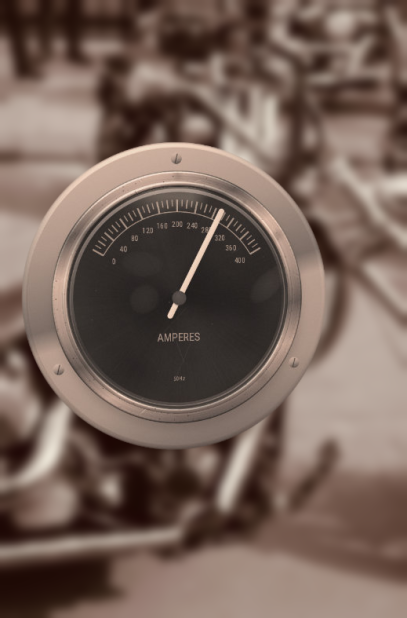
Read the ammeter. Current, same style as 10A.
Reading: 290A
